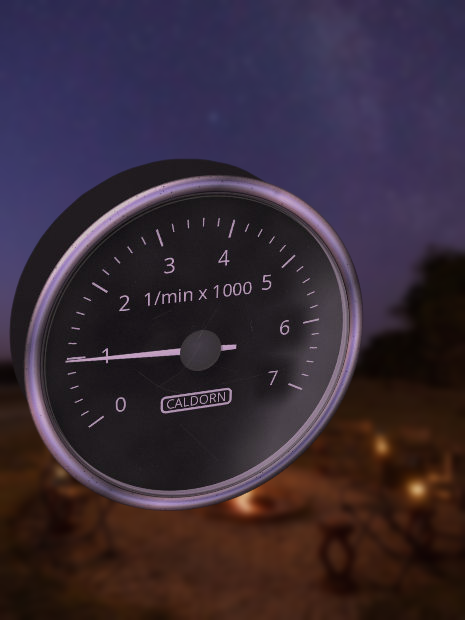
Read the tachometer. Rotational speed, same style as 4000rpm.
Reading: 1000rpm
